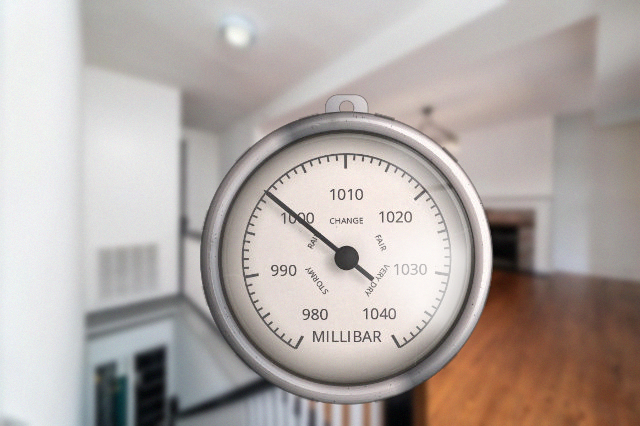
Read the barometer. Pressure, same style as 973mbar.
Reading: 1000mbar
